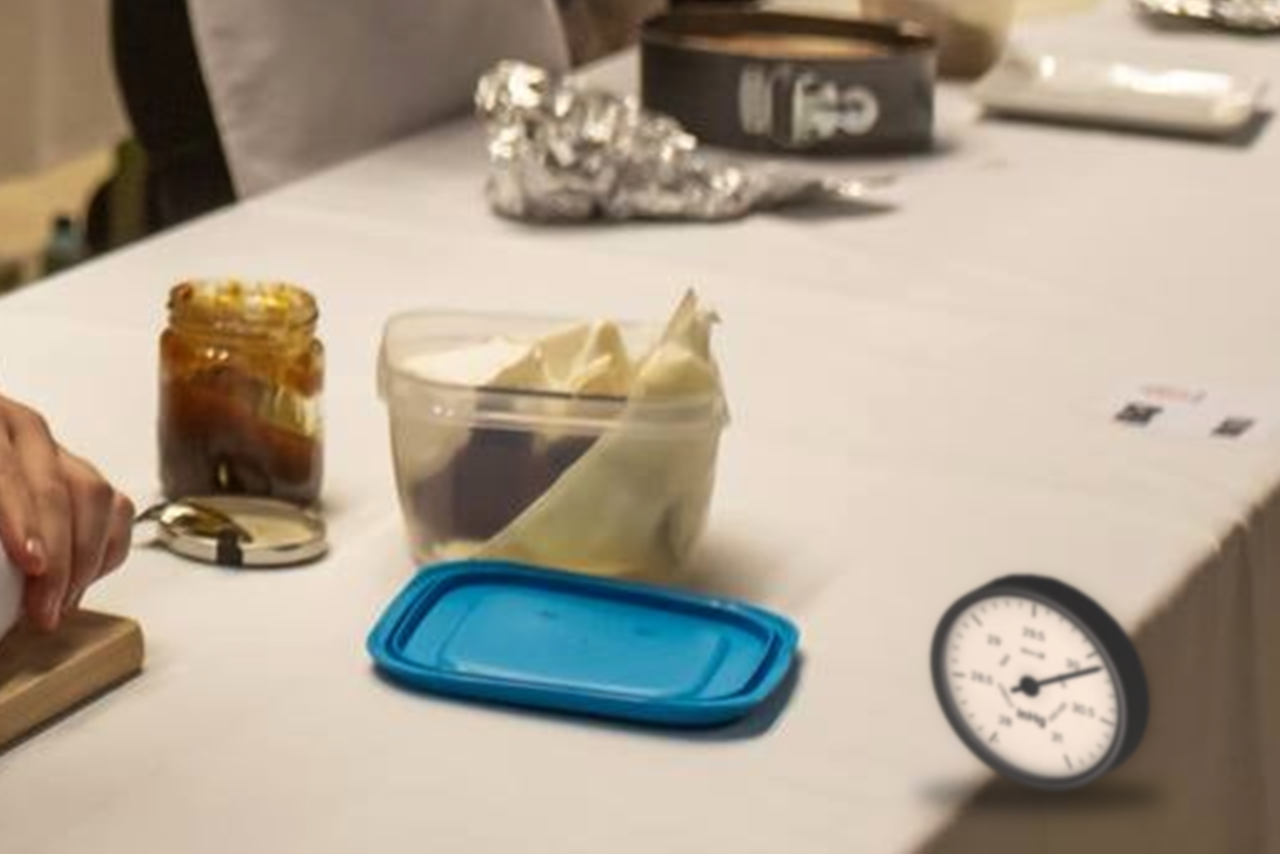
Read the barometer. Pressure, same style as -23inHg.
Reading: 30.1inHg
